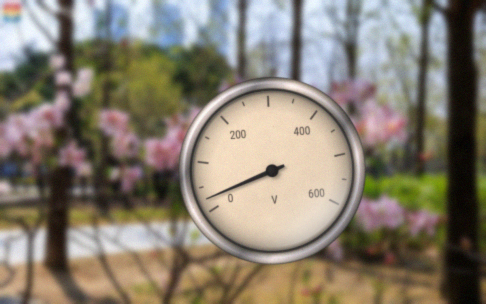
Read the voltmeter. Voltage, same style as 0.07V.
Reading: 25V
